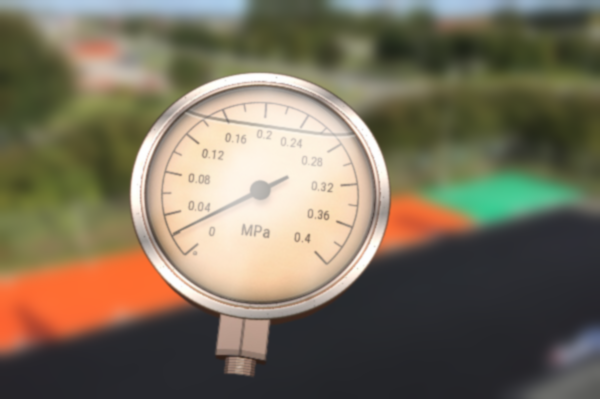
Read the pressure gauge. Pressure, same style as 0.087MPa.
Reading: 0.02MPa
